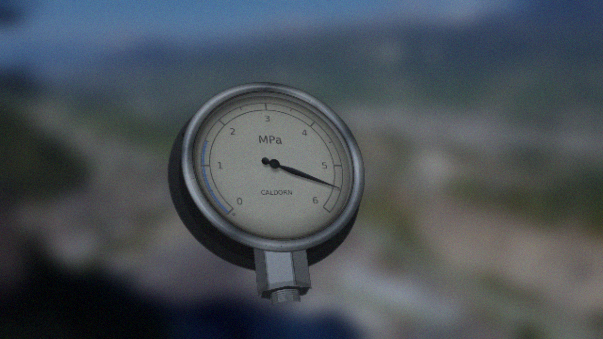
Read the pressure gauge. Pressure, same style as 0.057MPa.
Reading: 5.5MPa
